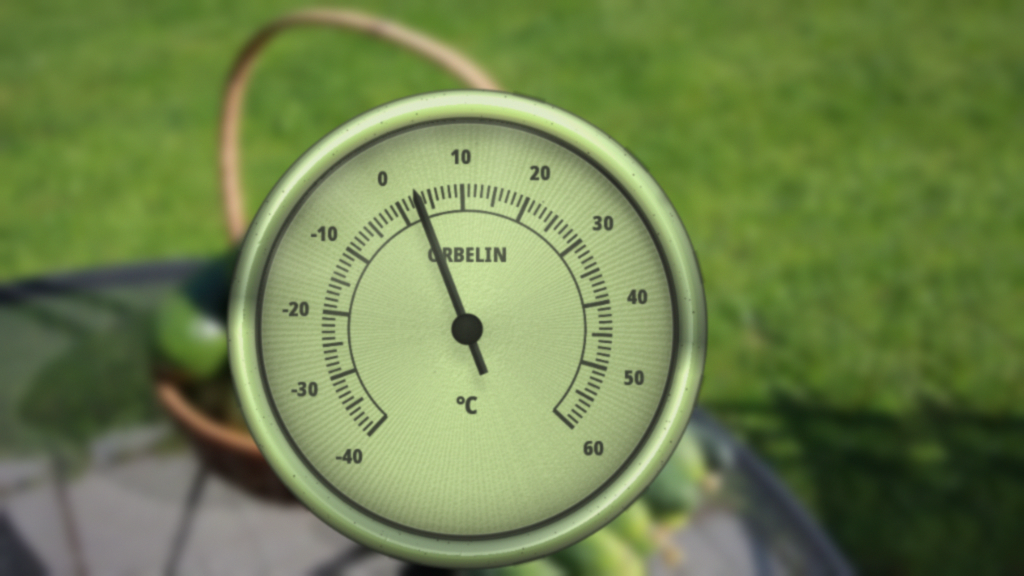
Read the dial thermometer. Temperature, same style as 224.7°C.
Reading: 3°C
